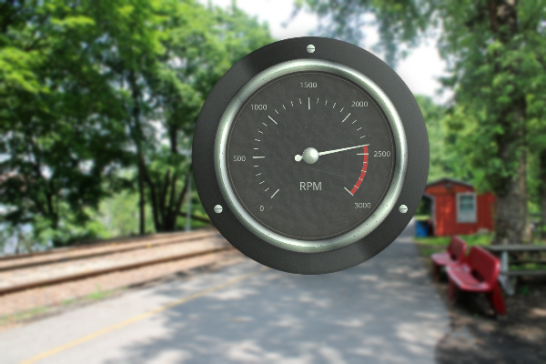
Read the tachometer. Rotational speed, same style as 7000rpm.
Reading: 2400rpm
